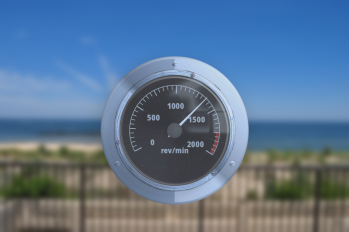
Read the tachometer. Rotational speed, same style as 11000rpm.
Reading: 1350rpm
